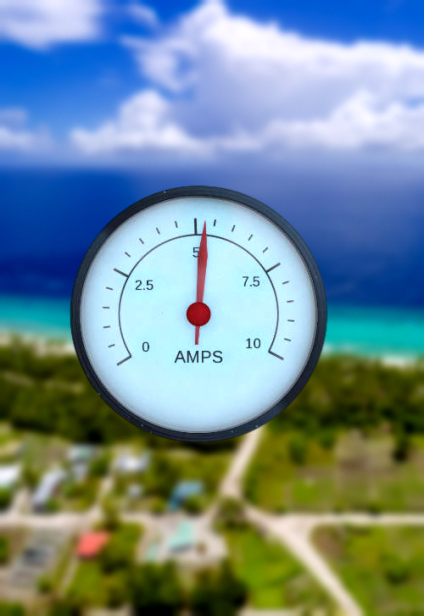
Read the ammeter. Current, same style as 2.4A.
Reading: 5.25A
